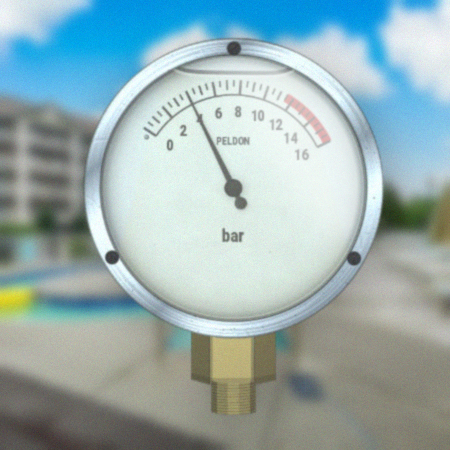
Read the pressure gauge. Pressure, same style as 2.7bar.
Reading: 4bar
